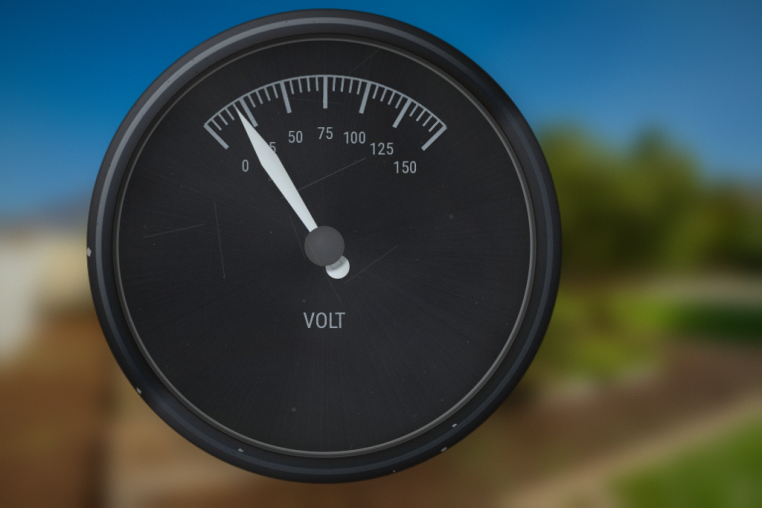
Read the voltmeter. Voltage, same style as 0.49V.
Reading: 20V
